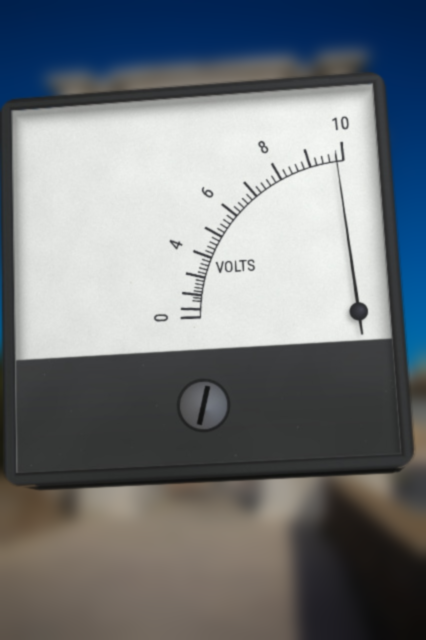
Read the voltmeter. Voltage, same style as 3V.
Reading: 9.8V
